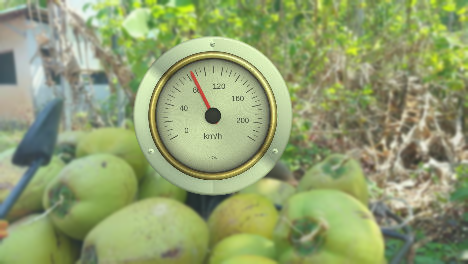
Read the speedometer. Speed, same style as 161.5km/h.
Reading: 85km/h
